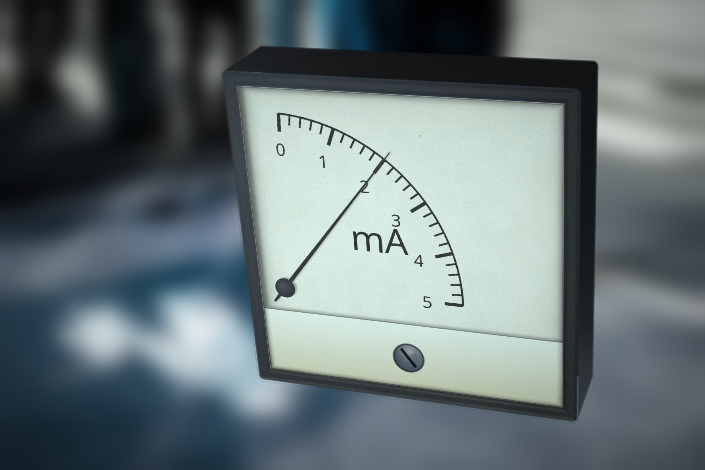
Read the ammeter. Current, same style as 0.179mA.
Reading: 2mA
